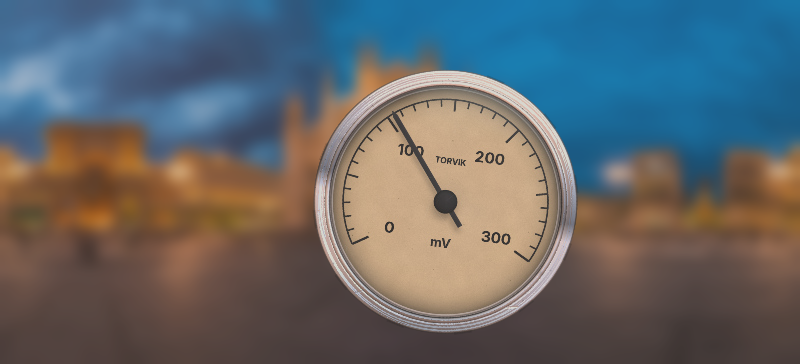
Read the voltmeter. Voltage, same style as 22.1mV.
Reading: 105mV
